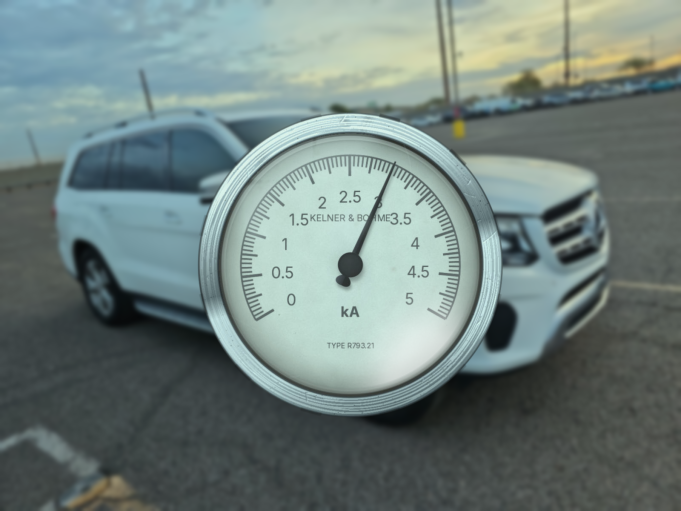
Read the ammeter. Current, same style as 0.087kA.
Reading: 3kA
